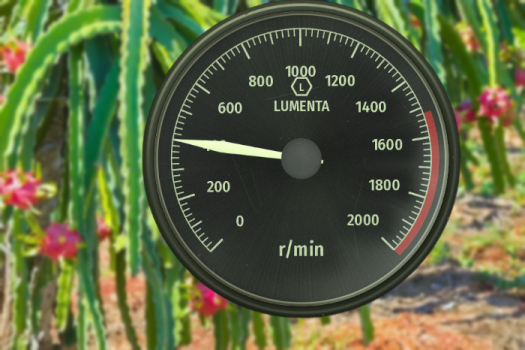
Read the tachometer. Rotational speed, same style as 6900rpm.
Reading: 400rpm
